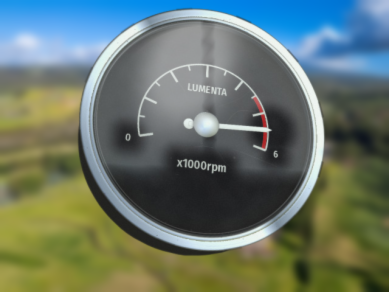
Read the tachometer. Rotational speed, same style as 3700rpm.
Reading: 5500rpm
